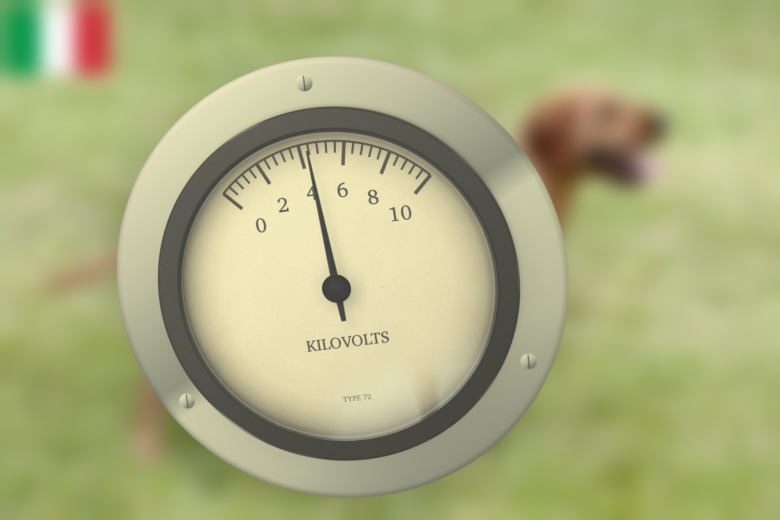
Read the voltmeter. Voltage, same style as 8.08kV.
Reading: 4.4kV
